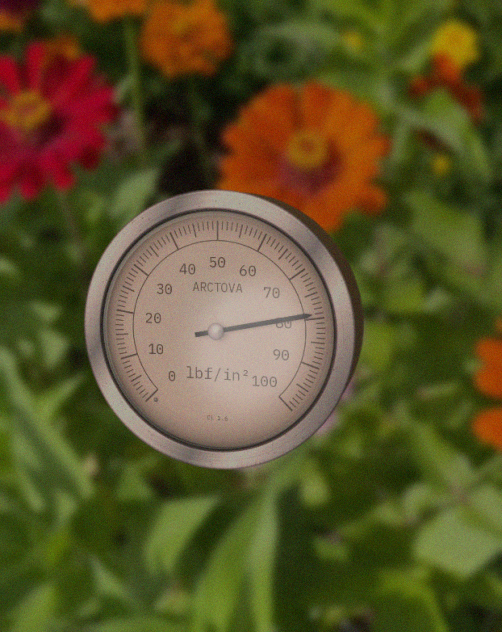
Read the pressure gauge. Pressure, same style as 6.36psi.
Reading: 79psi
